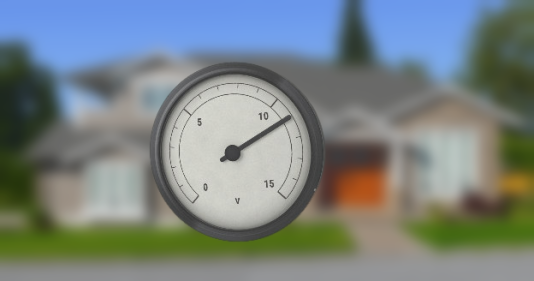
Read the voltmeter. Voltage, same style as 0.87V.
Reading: 11V
